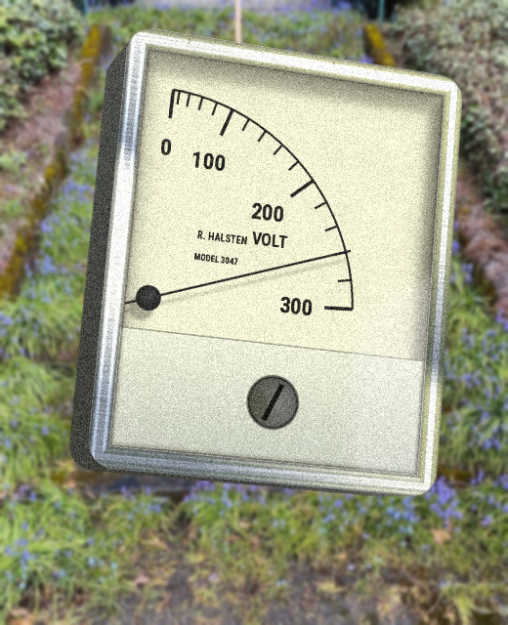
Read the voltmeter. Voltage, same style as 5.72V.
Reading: 260V
